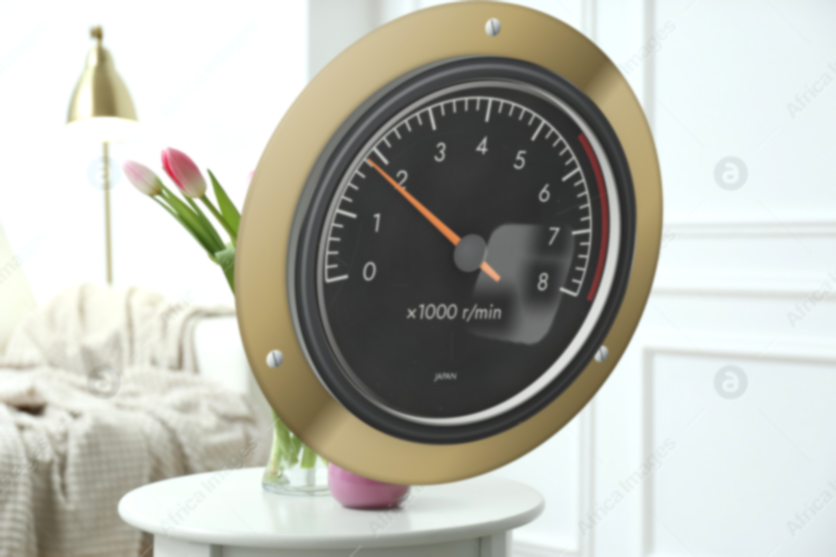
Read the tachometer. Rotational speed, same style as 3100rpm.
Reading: 1800rpm
